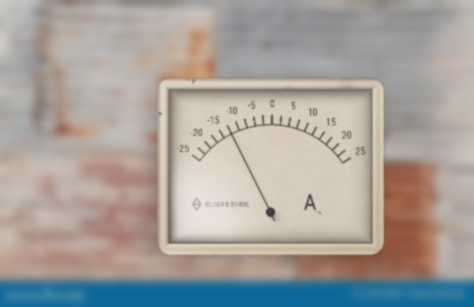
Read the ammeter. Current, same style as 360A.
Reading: -12.5A
